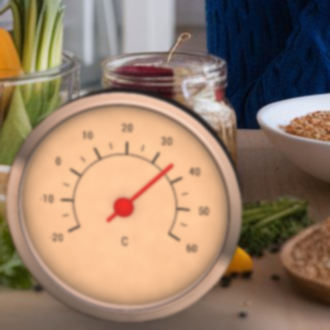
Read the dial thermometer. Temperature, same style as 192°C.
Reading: 35°C
